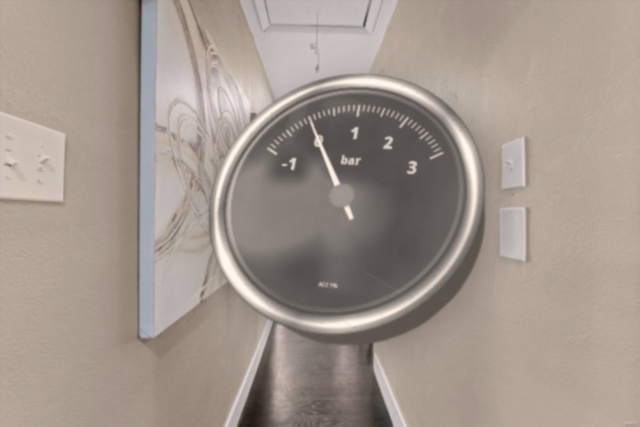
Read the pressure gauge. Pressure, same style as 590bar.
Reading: 0bar
